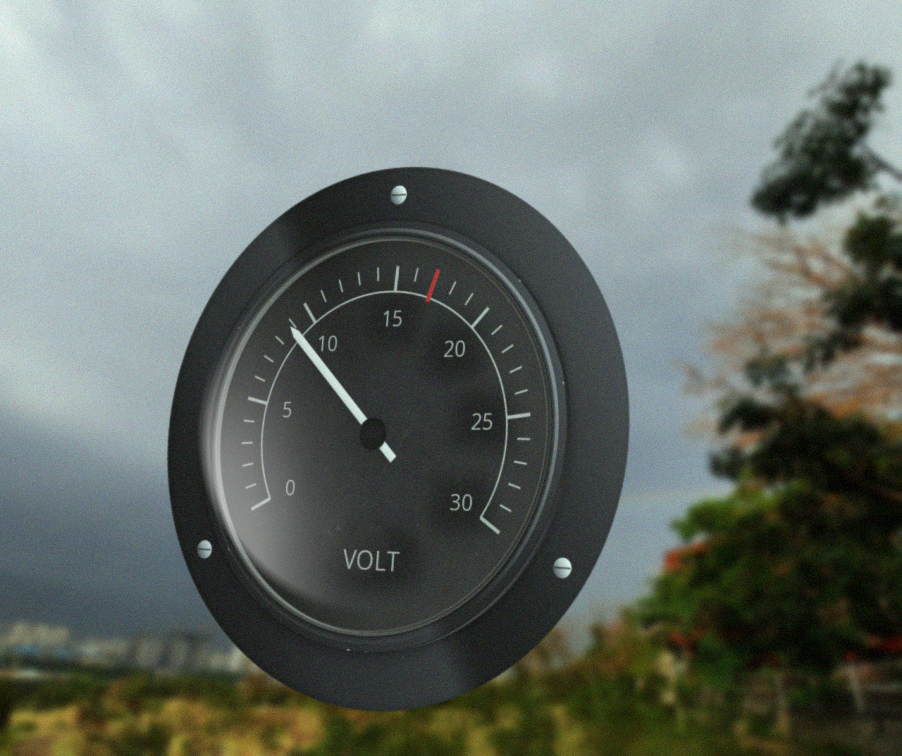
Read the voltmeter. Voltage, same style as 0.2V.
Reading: 9V
